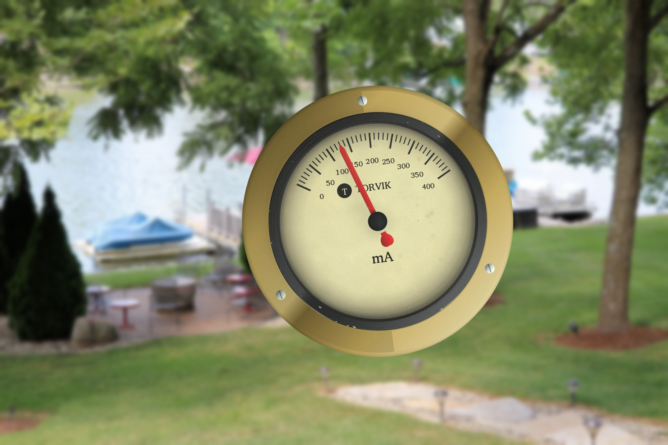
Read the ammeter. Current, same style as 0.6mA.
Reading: 130mA
